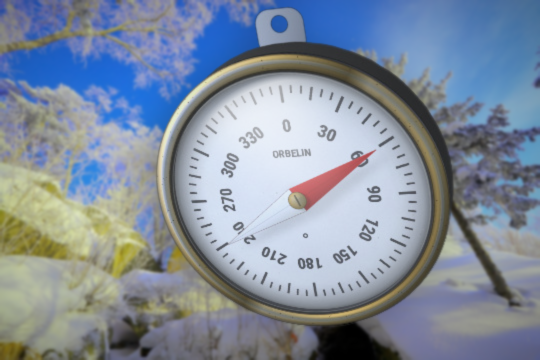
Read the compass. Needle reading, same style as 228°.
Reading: 60°
